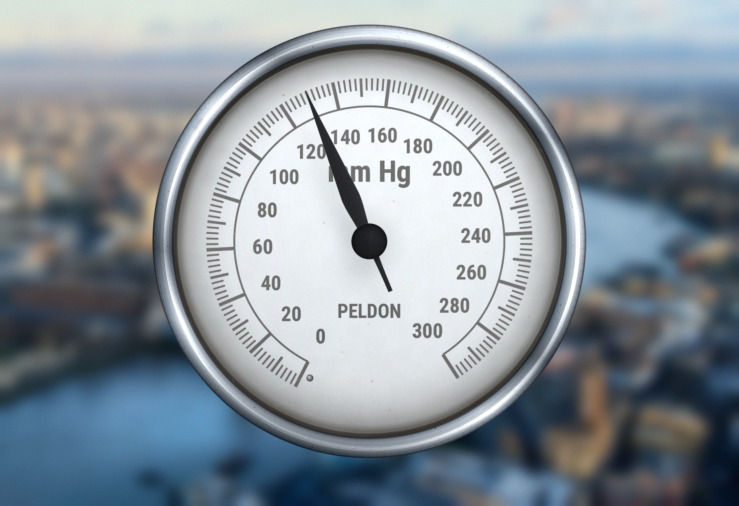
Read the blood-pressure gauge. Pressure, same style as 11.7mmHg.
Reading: 130mmHg
